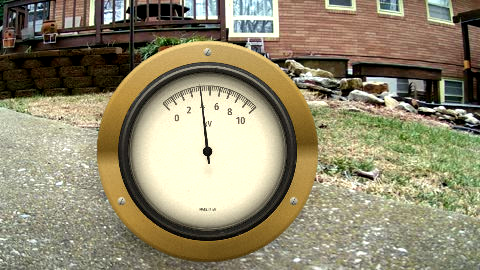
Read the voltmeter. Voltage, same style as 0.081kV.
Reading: 4kV
